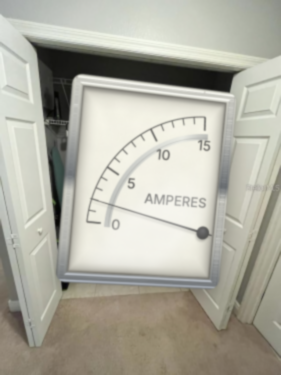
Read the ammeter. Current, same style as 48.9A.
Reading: 2A
